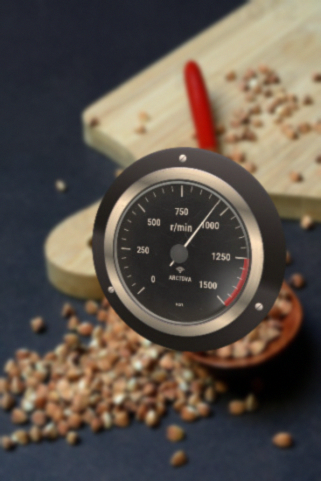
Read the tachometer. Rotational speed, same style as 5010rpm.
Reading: 950rpm
